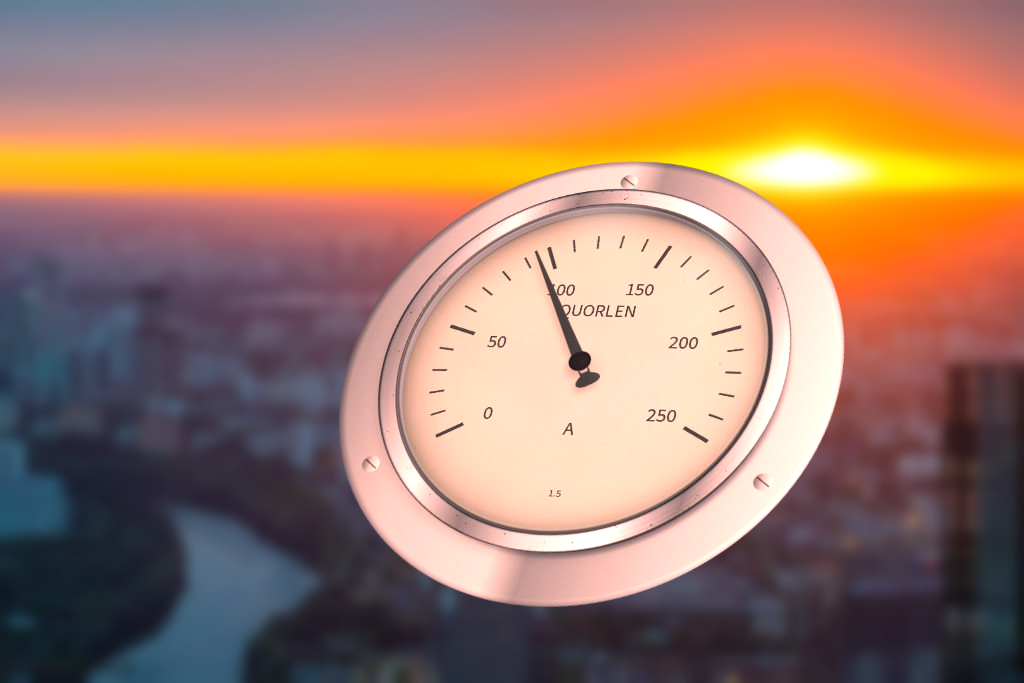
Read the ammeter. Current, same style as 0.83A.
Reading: 95A
